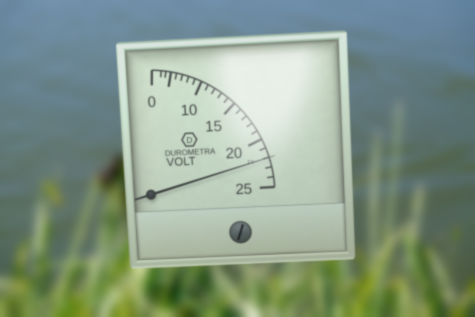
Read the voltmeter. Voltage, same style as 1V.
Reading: 22V
